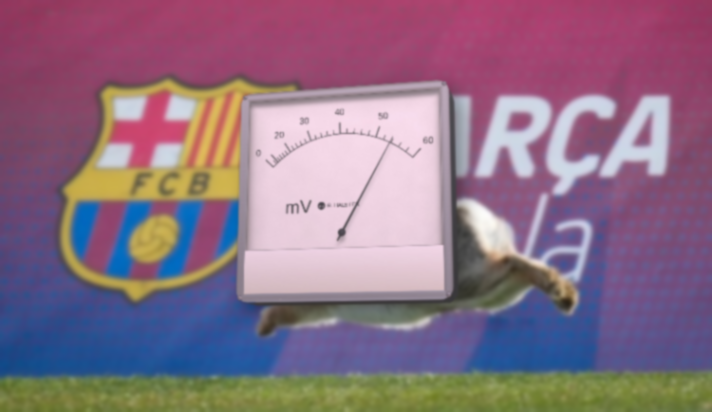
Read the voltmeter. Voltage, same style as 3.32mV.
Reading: 54mV
